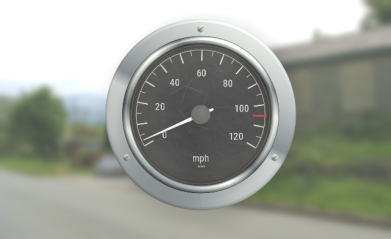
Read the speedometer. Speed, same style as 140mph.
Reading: 2.5mph
